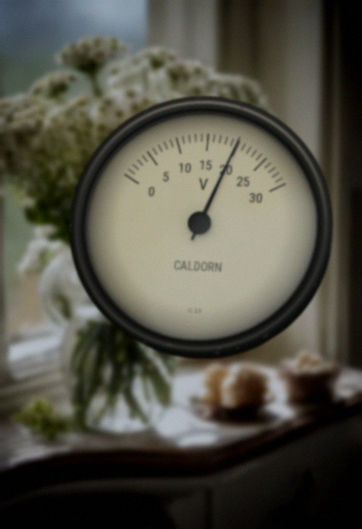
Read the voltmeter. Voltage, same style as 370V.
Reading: 20V
